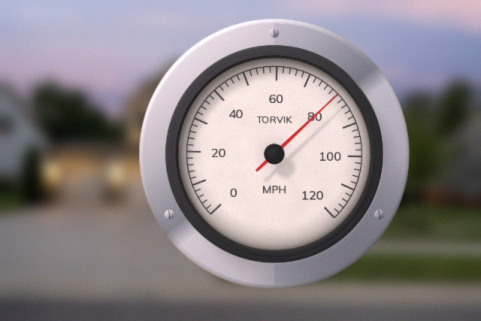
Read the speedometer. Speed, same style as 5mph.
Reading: 80mph
